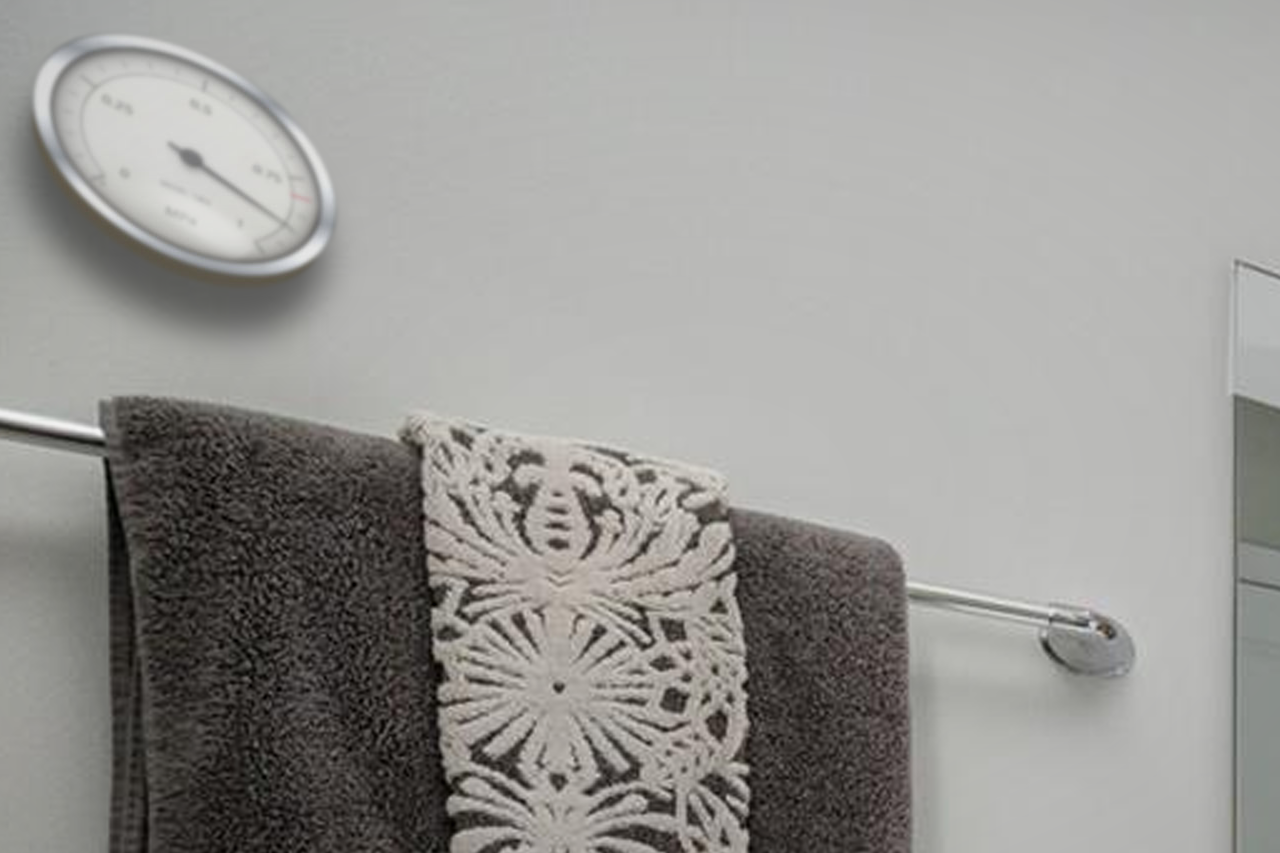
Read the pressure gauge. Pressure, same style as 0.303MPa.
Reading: 0.9MPa
